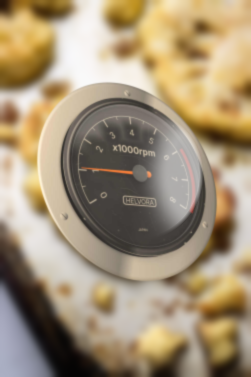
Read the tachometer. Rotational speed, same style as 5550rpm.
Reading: 1000rpm
